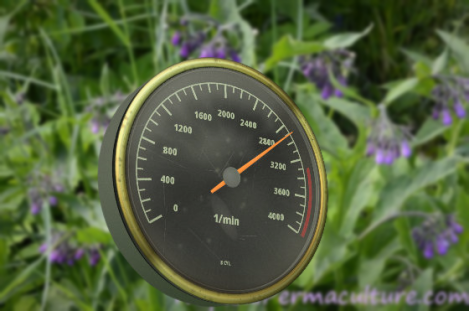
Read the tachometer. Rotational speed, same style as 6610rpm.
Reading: 2900rpm
